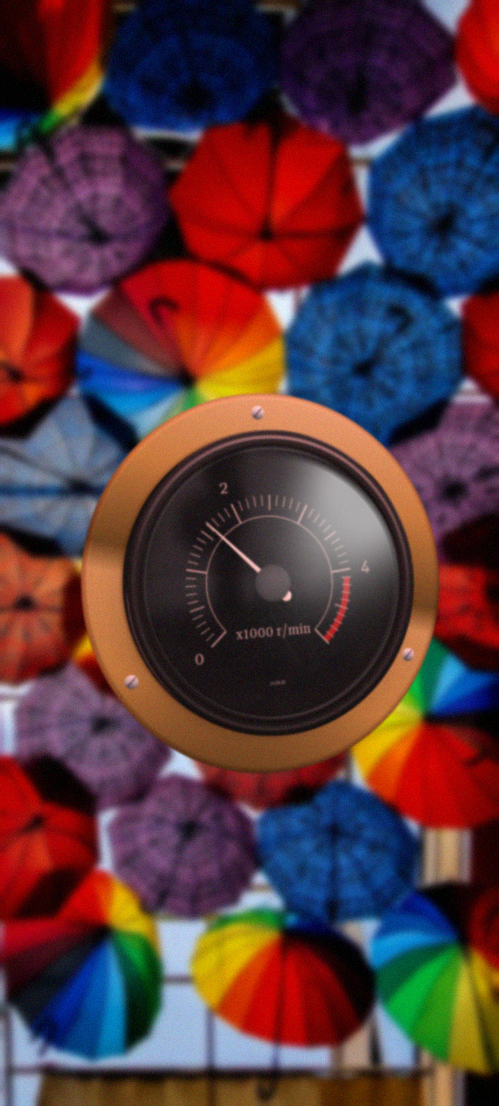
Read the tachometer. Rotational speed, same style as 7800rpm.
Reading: 1600rpm
